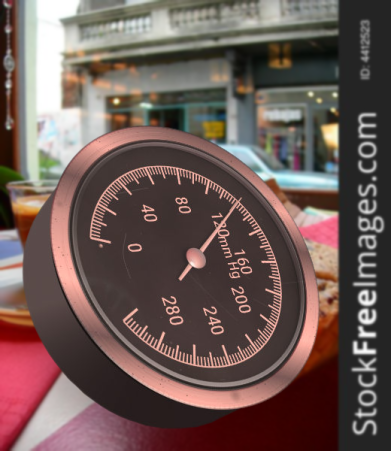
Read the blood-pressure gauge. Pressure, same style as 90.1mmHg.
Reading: 120mmHg
